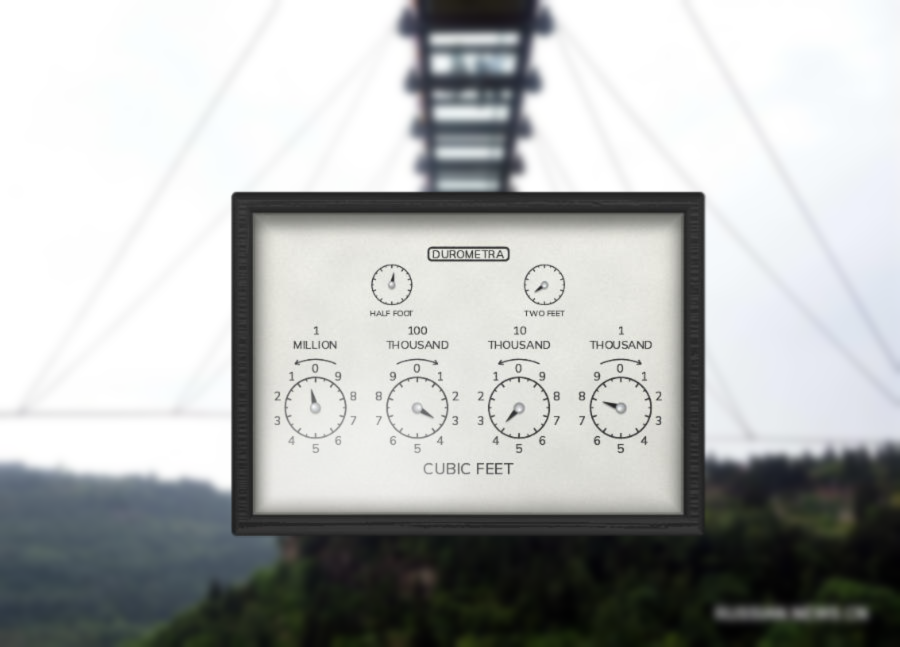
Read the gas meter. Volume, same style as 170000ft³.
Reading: 33800ft³
